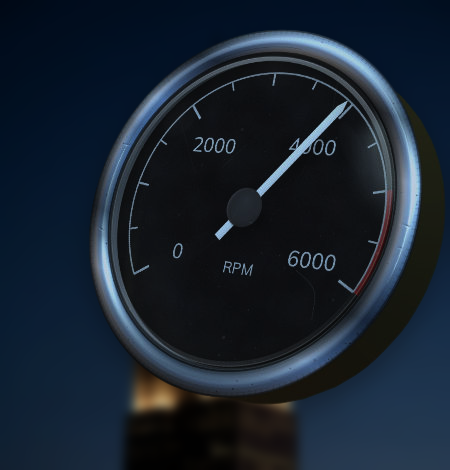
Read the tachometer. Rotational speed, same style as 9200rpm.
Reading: 4000rpm
